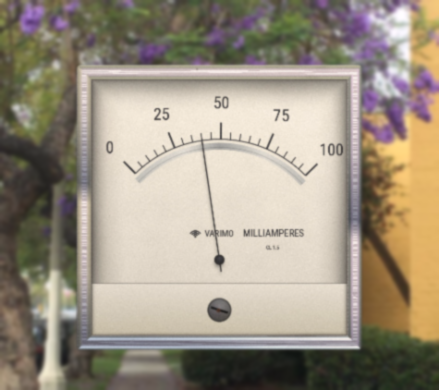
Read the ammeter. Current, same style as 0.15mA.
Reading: 40mA
